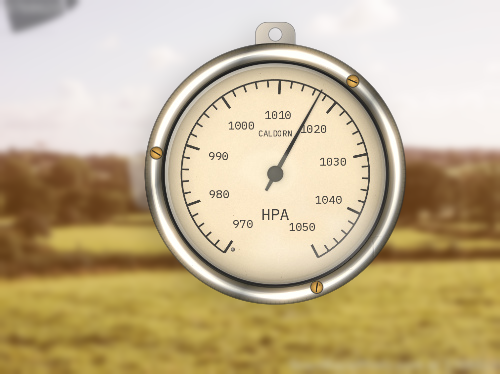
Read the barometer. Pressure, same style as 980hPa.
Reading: 1017hPa
